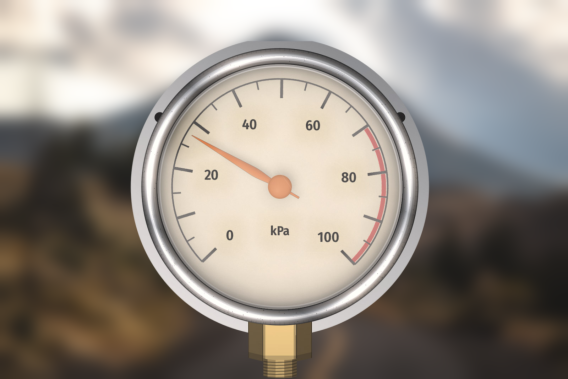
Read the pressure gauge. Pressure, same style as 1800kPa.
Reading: 27.5kPa
